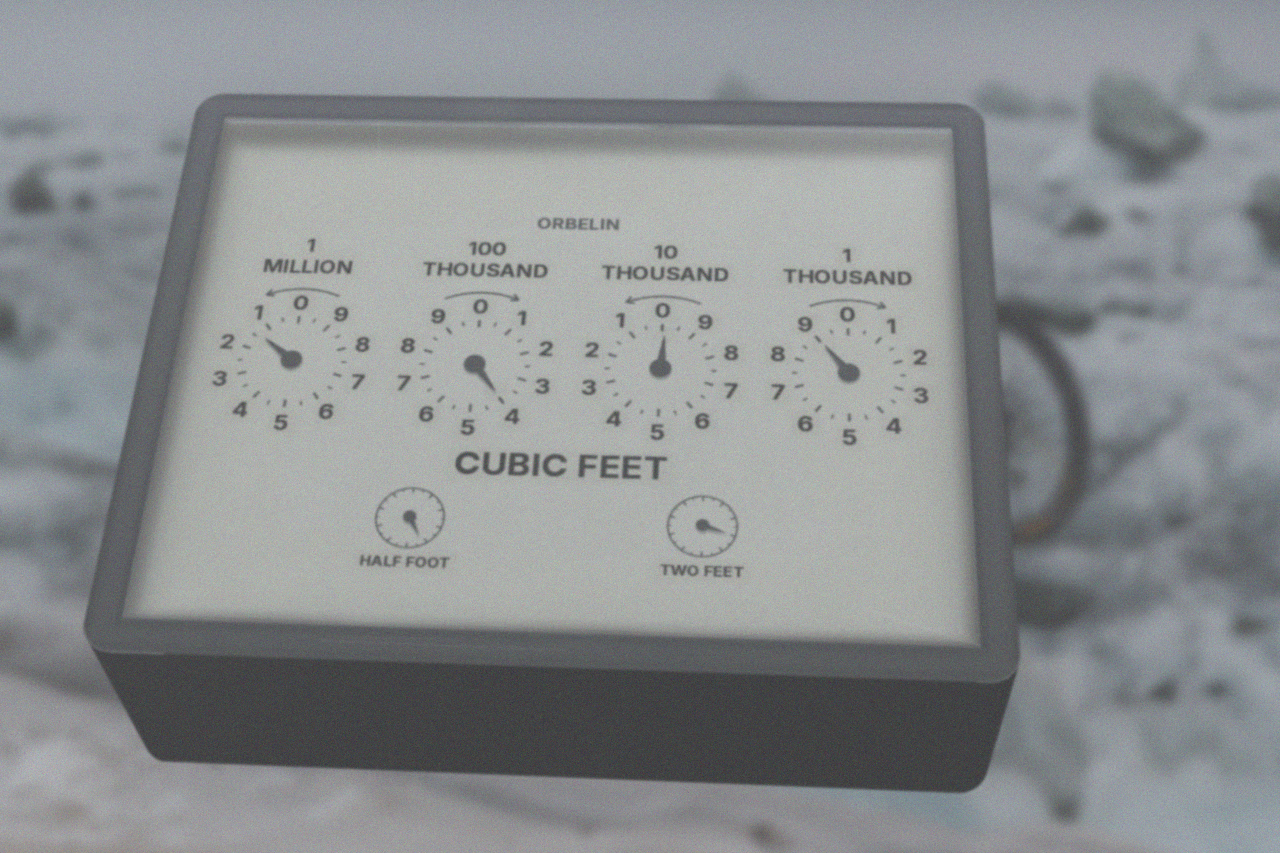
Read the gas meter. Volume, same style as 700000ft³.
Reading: 139900ft³
